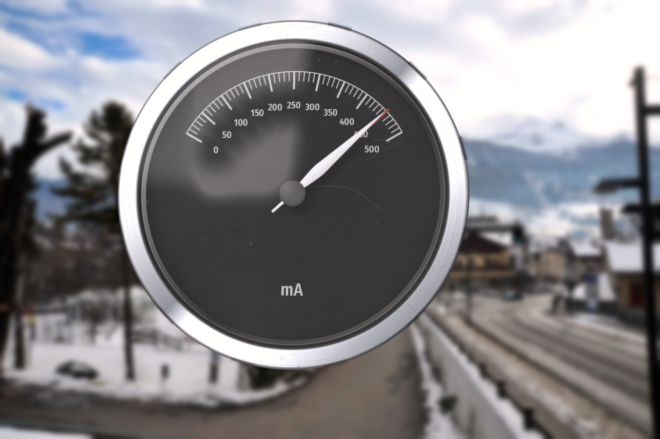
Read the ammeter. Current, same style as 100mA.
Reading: 450mA
